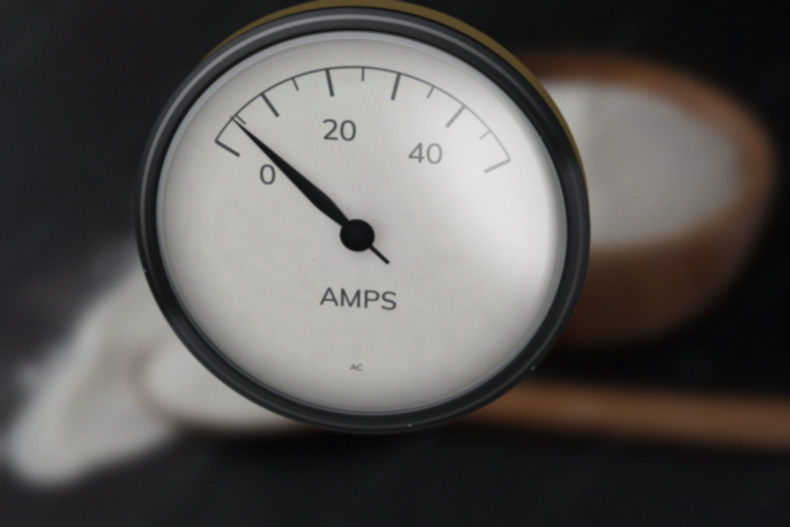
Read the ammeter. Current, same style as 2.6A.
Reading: 5A
